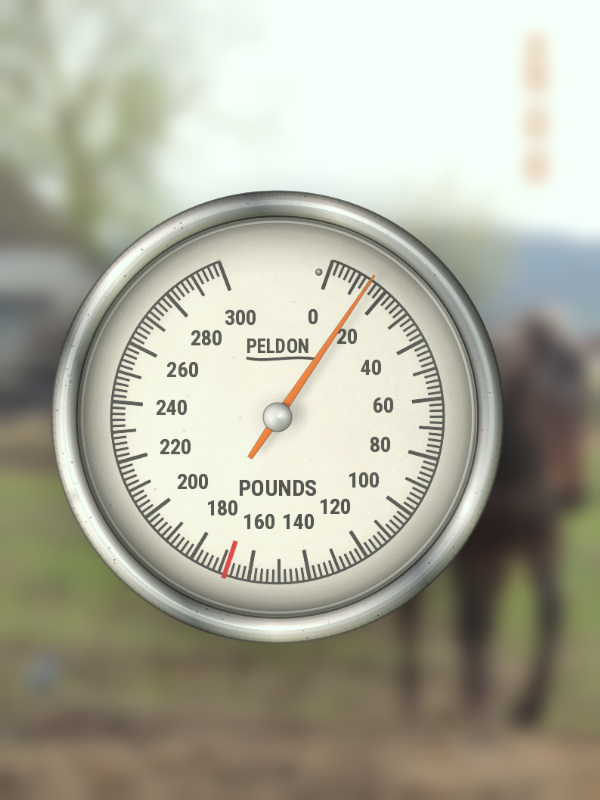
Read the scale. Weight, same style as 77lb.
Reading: 14lb
